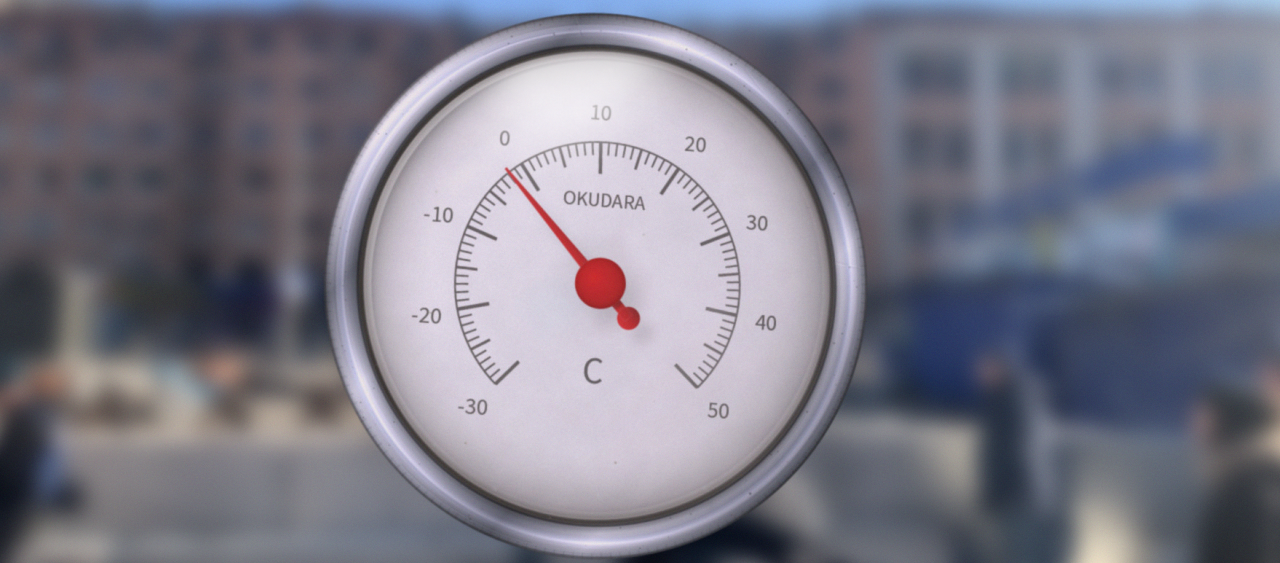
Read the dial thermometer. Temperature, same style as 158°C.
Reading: -2°C
